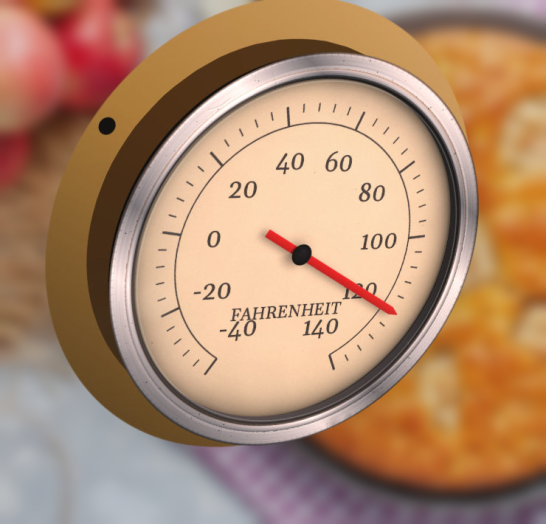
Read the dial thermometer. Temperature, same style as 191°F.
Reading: 120°F
